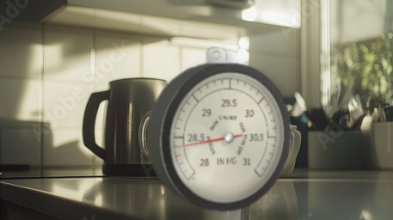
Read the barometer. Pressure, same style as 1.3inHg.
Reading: 28.4inHg
